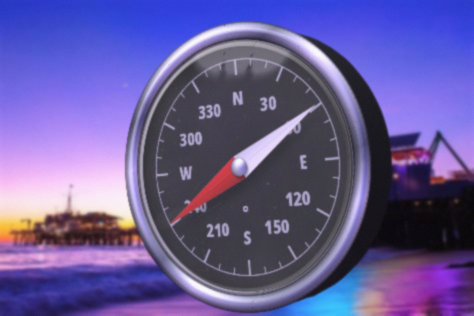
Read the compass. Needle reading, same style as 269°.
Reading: 240°
